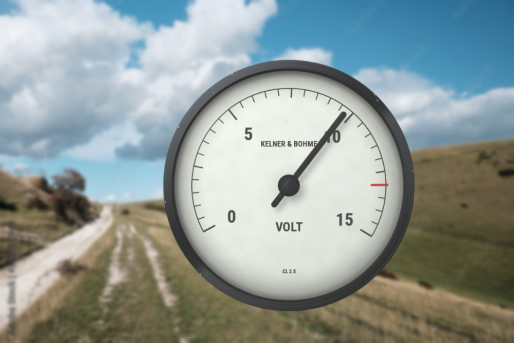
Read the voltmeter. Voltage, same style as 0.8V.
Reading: 9.75V
